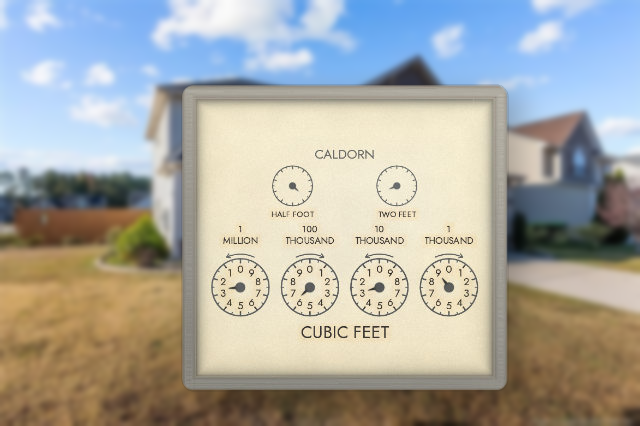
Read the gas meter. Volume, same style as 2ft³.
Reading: 262900ft³
